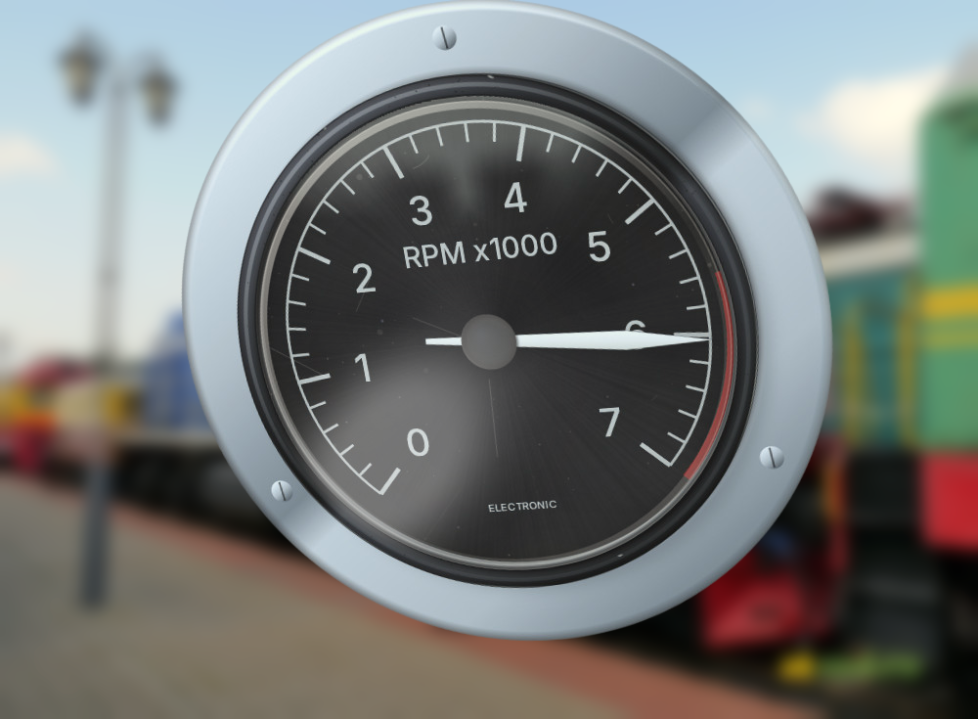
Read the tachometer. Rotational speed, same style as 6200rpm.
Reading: 6000rpm
